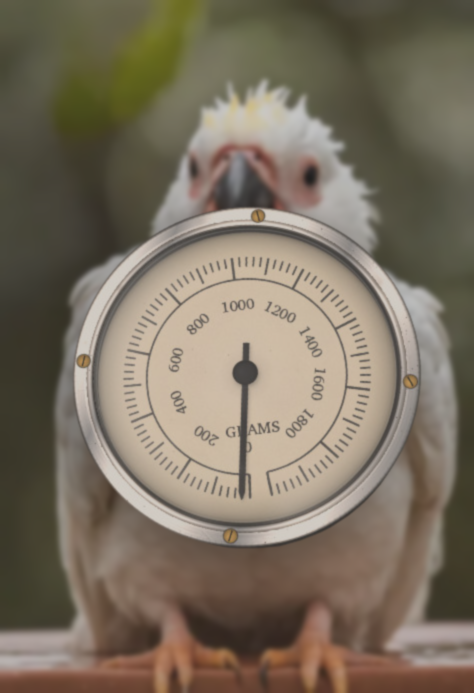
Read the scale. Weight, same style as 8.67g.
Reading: 20g
